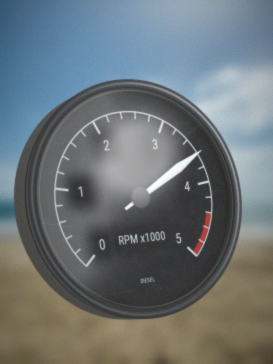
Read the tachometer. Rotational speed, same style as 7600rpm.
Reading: 3600rpm
